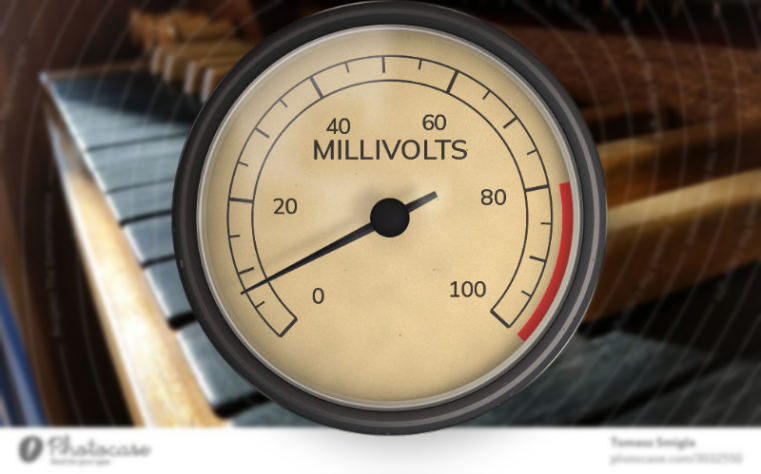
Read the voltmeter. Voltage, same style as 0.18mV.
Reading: 7.5mV
